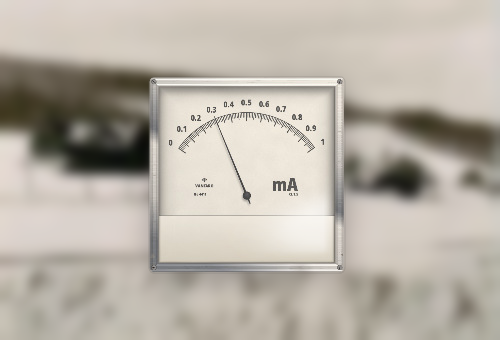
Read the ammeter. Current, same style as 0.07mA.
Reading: 0.3mA
